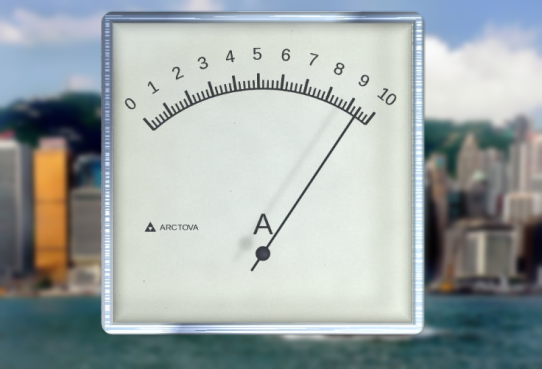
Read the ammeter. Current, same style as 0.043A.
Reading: 9.4A
